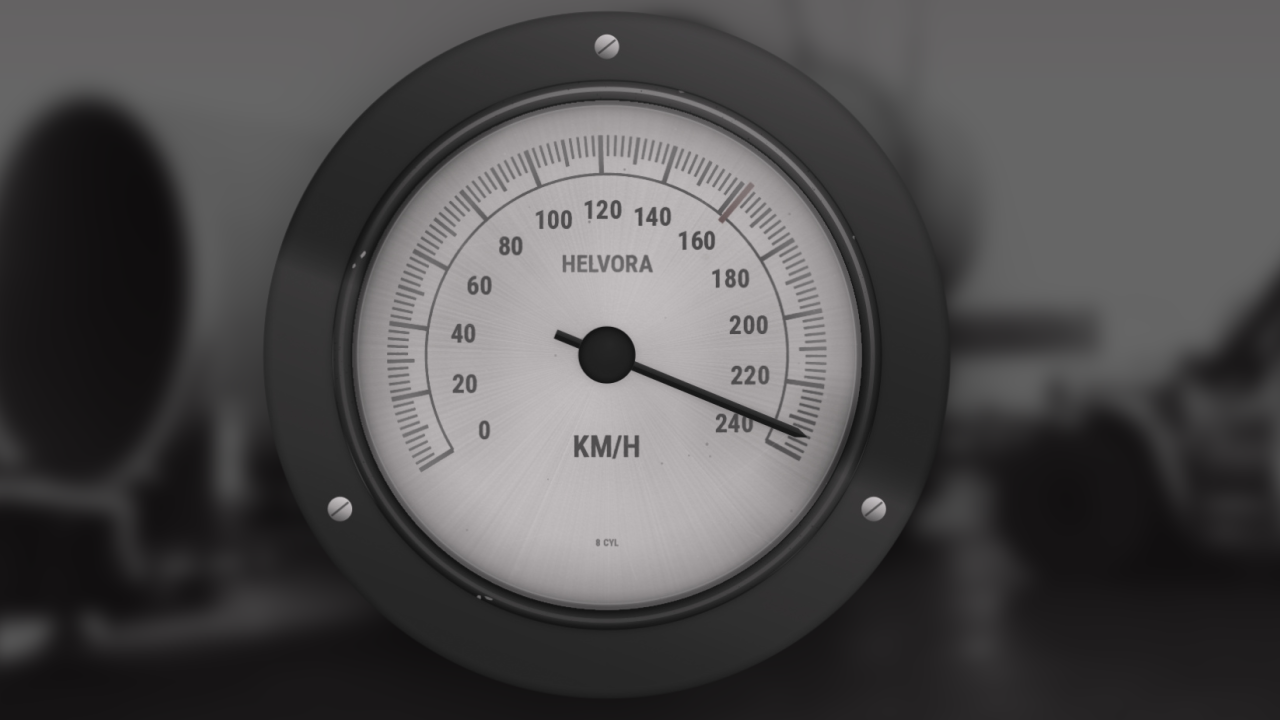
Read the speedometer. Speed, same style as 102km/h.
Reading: 234km/h
